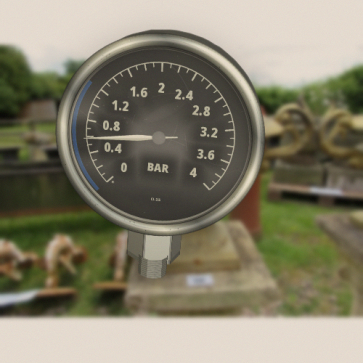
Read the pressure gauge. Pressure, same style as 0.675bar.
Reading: 0.6bar
